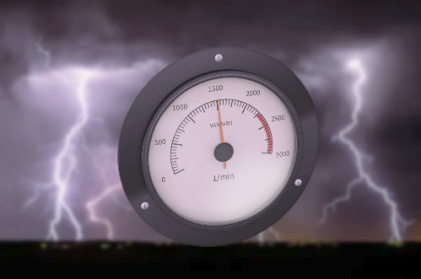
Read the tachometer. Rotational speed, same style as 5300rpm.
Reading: 1500rpm
